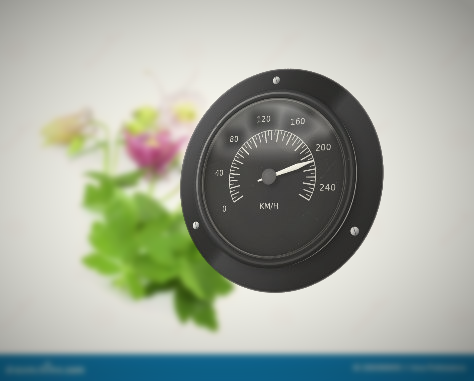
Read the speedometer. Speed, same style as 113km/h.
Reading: 210km/h
